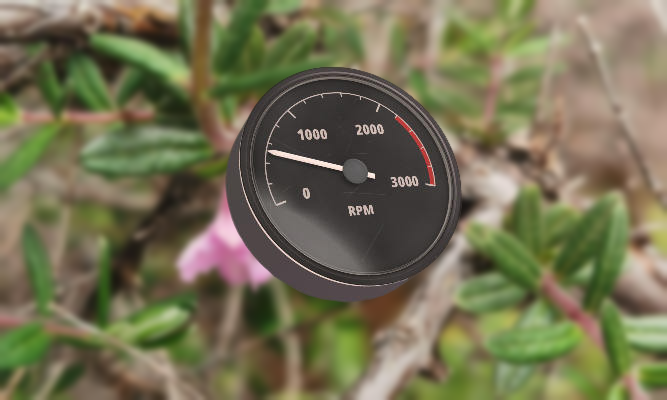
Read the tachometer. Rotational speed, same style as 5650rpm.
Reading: 500rpm
